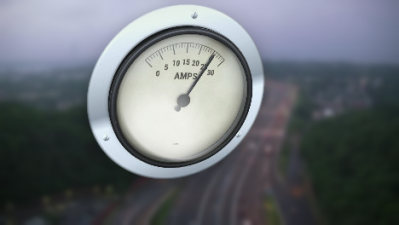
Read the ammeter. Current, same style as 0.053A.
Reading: 25A
